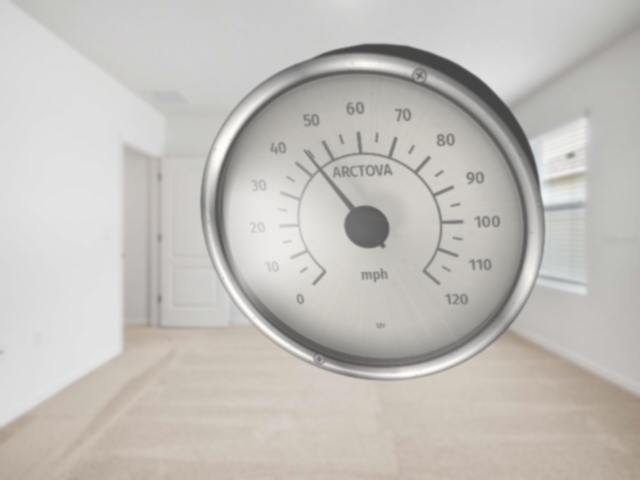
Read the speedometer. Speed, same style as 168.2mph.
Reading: 45mph
